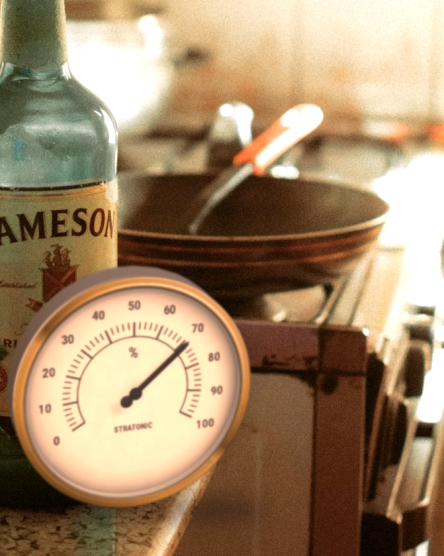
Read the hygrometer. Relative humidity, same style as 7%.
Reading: 70%
